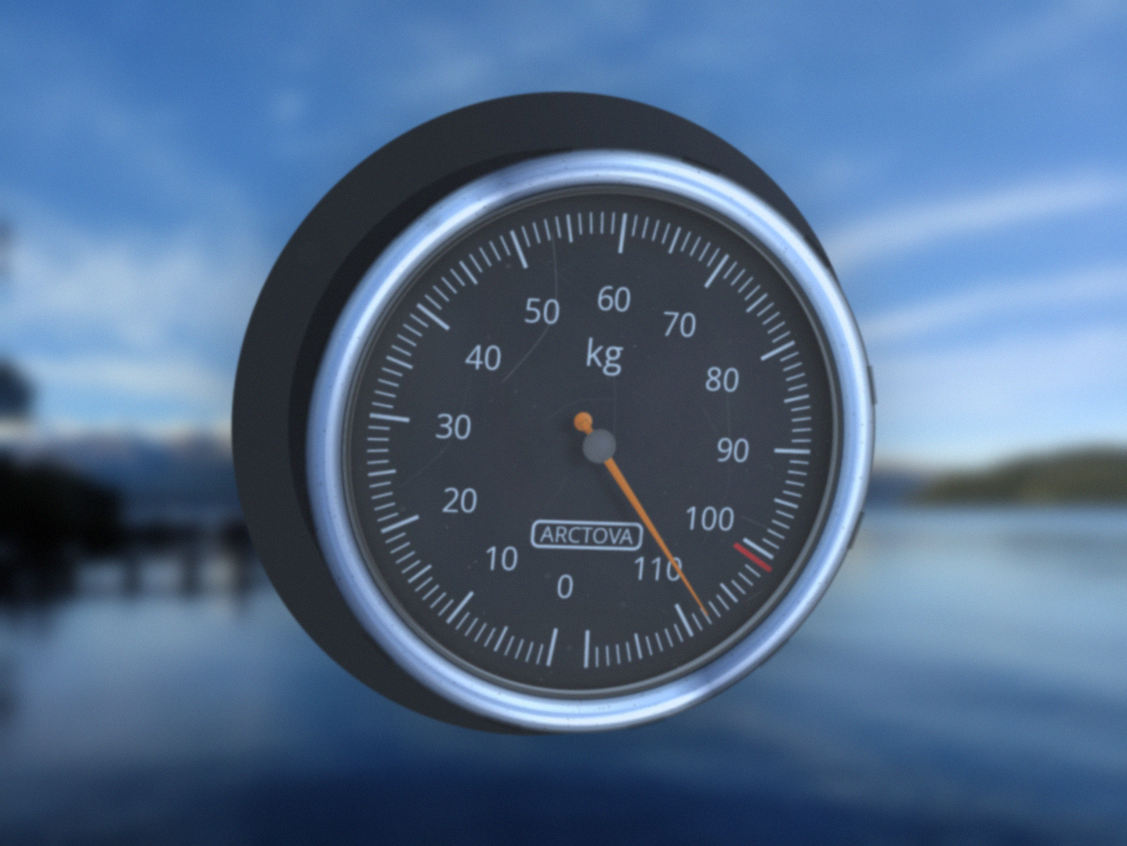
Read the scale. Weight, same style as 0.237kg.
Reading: 108kg
